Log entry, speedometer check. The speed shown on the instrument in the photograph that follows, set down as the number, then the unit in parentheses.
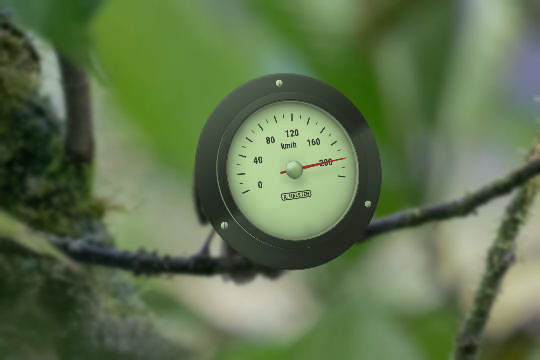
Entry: 200 (km/h)
